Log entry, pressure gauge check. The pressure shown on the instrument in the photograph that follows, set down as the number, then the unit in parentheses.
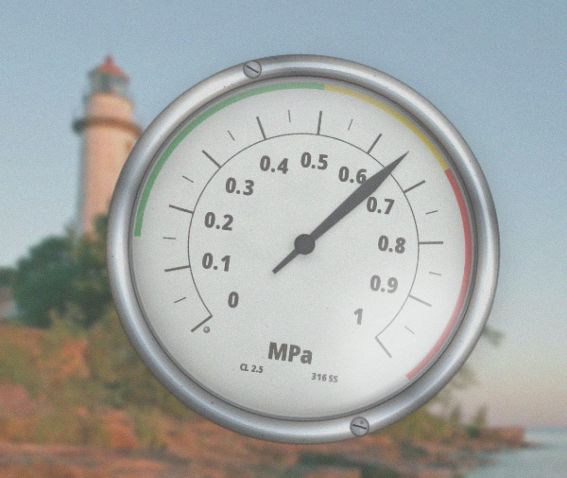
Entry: 0.65 (MPa)
